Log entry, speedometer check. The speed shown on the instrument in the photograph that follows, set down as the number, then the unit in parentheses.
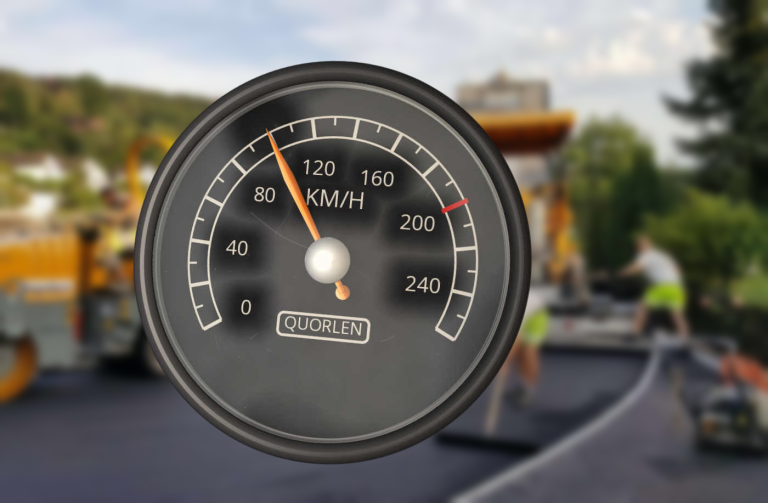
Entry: 100 (km/h)
